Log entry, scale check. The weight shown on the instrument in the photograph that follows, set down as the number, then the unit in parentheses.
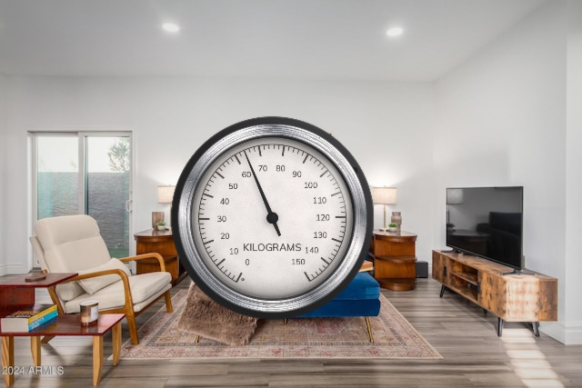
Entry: 64 (kg)
